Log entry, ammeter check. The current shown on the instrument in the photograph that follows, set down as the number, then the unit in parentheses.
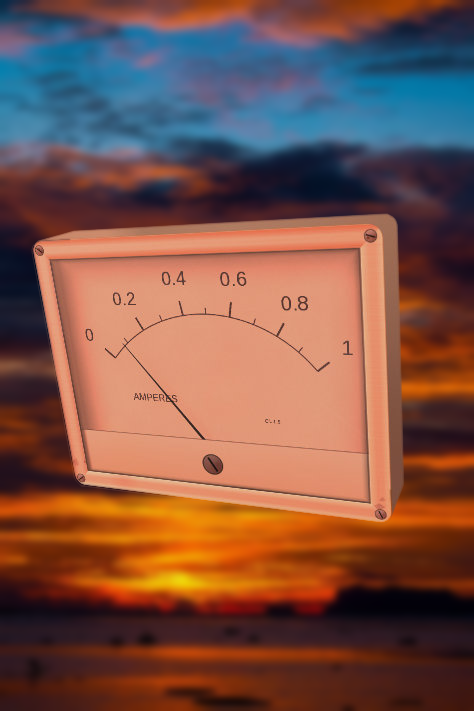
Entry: 0.1 (A)
